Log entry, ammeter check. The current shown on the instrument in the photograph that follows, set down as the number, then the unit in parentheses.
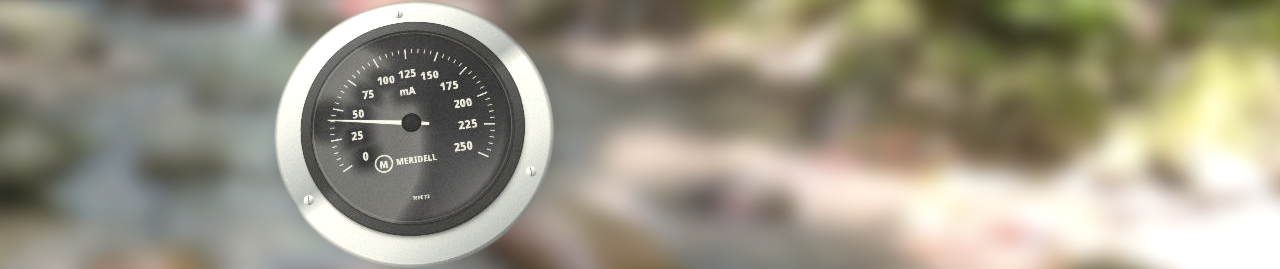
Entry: 40 (mA)
